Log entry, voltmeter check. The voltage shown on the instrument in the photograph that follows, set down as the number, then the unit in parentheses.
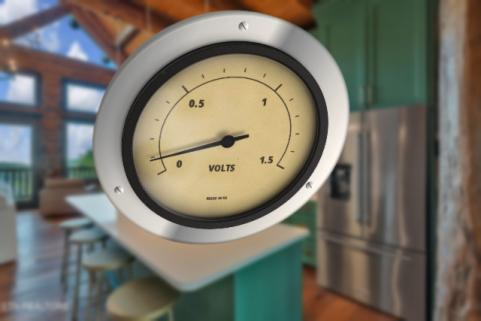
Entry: 0.1 (V)
